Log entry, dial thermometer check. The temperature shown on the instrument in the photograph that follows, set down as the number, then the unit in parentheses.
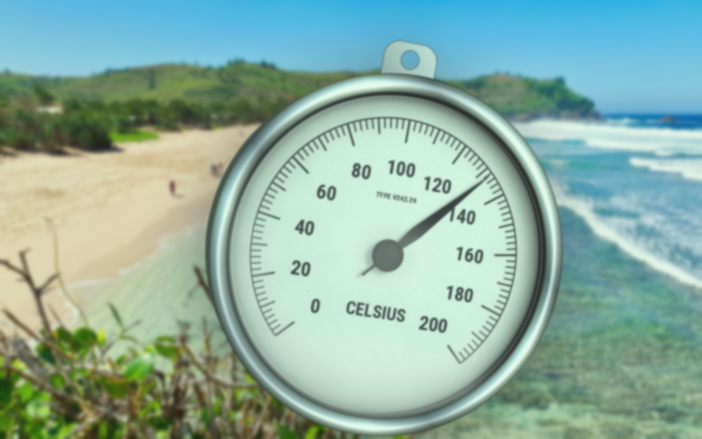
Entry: 132 (°C)
